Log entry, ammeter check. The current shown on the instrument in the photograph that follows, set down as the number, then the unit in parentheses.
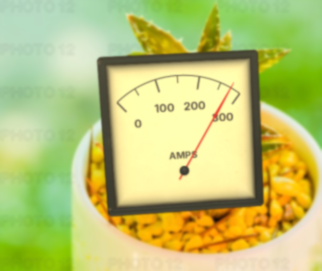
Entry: 275 (A)
